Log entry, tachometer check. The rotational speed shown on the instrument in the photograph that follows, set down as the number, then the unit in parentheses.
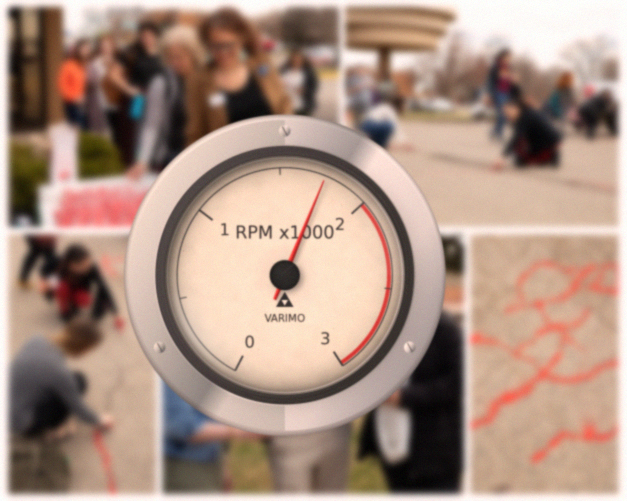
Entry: 1750 (rpm)
